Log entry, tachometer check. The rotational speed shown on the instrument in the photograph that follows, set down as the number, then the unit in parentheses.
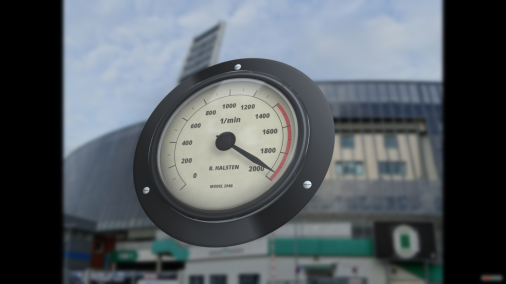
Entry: 1950 (rpm)
